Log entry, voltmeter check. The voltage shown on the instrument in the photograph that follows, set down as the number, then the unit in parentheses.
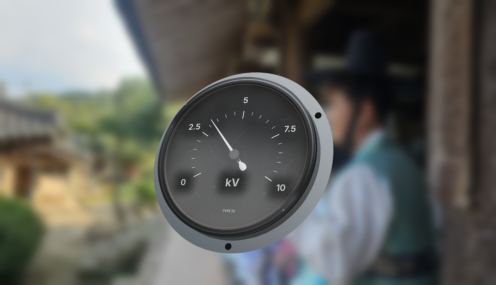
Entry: 3.25 (kV)
